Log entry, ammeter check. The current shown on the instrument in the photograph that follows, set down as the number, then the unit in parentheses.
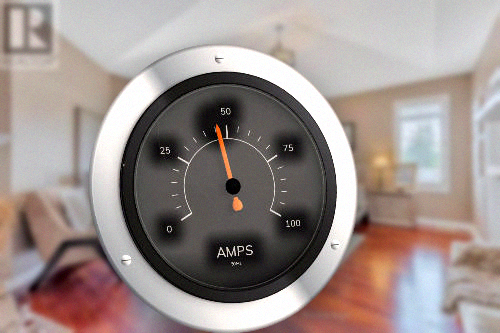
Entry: 45 (A)
